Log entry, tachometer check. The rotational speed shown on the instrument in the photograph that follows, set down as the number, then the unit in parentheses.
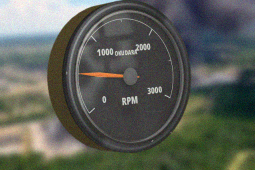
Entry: 500 (rpm)
